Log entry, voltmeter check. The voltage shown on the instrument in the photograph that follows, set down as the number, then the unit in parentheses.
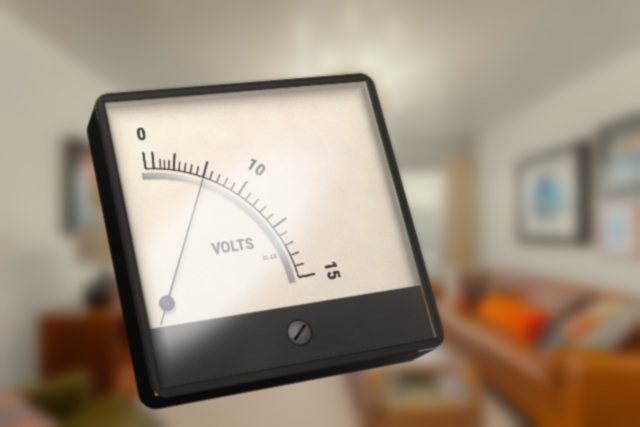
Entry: 7.5 (V)
